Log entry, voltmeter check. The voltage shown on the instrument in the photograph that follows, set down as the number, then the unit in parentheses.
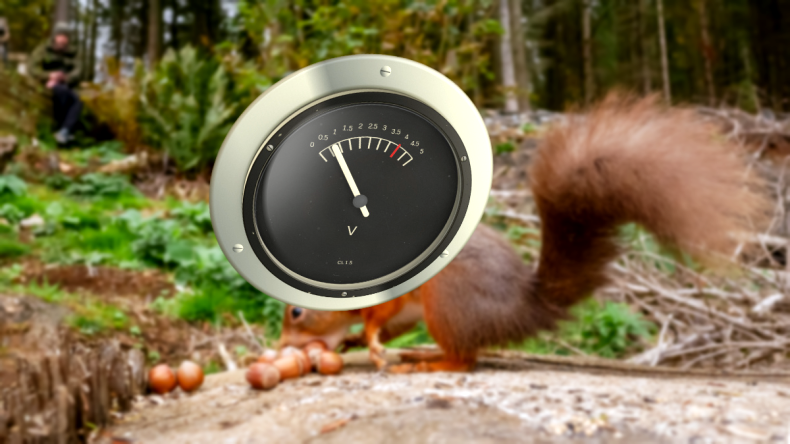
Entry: 0.75 (V)
